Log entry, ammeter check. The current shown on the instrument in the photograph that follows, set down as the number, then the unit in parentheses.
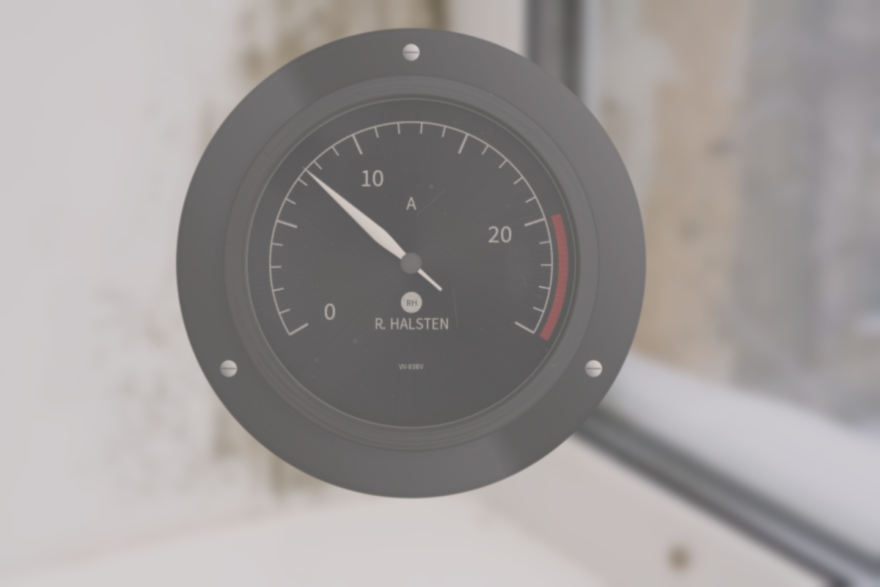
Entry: 7.5 (A)
